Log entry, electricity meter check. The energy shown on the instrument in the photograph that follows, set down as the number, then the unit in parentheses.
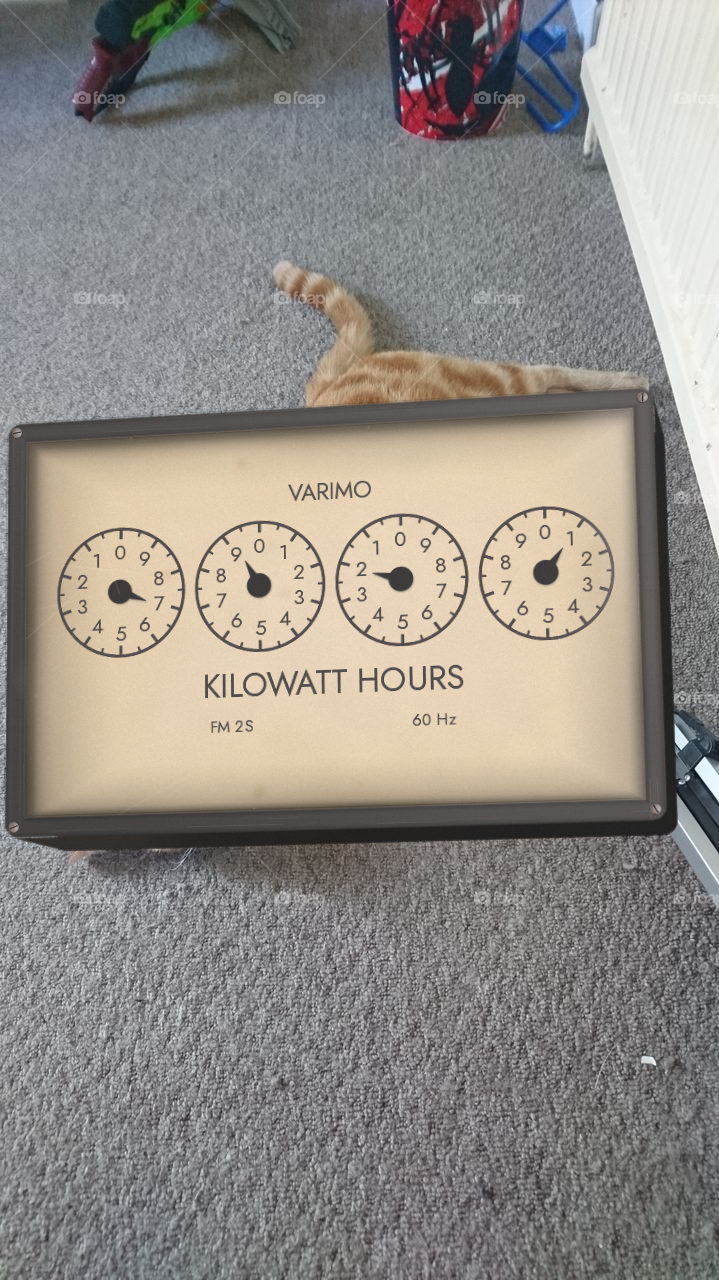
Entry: 6921 (kWh)
